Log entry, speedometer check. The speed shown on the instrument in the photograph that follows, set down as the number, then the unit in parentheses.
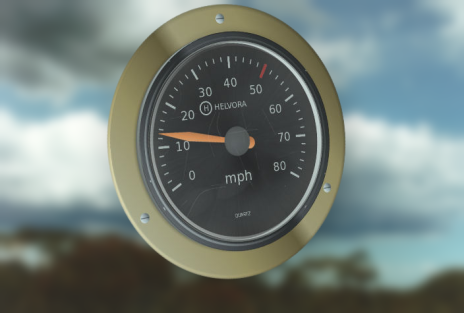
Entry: 13 (mph)
